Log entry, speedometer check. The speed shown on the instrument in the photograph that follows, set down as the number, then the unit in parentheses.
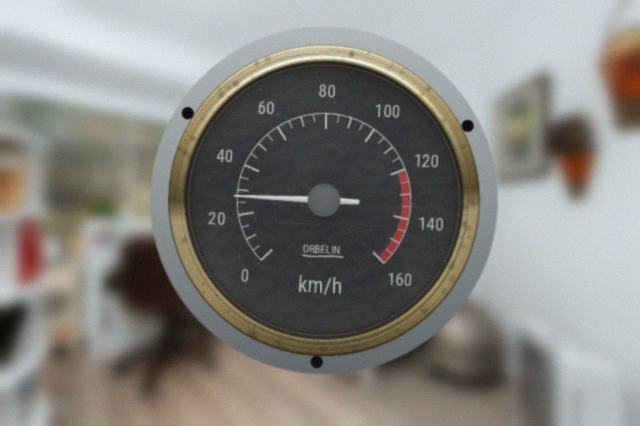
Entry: 27.5 (km/h)
